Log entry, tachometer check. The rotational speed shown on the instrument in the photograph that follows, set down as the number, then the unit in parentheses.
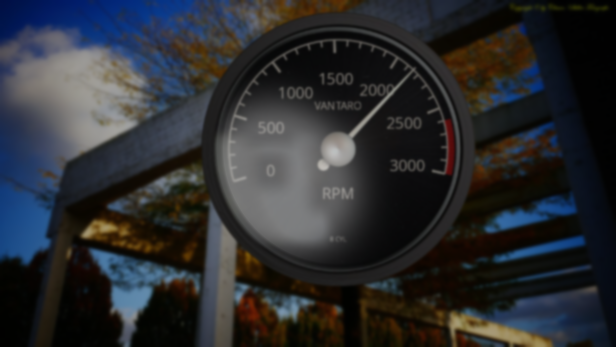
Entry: 2150 (rpm)
